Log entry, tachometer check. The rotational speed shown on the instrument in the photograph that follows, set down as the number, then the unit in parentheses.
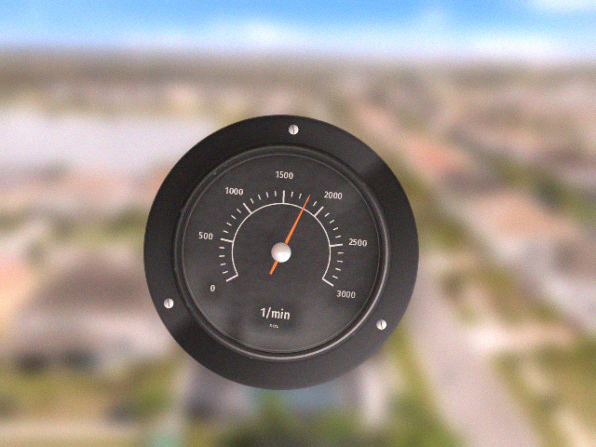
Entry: 1800 (rpm)
